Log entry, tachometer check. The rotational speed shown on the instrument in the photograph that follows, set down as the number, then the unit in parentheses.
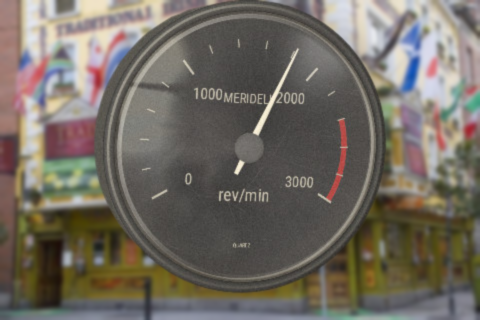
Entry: 1800 (rpm)
